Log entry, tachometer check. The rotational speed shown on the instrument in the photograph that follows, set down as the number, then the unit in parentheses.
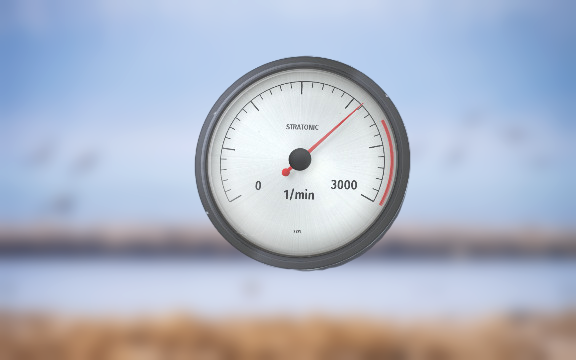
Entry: 2100 (rpm)
